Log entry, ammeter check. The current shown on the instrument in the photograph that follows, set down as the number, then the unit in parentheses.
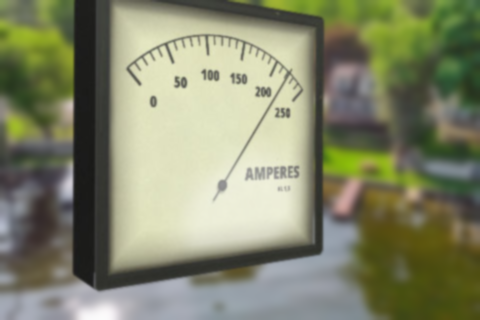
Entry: 220 (A)
